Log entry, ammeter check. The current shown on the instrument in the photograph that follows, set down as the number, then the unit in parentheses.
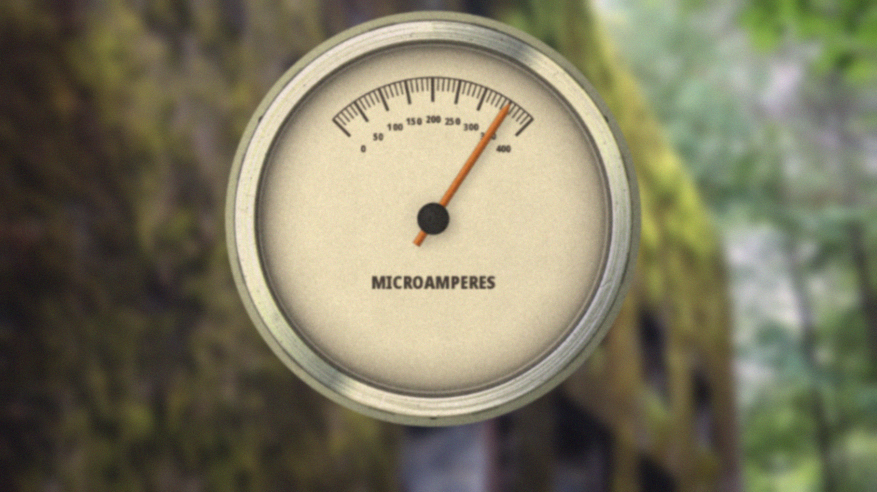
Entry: 350 (µA)
